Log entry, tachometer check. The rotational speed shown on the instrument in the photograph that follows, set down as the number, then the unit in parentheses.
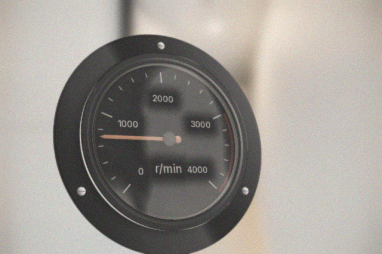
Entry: 700 (rpm)
